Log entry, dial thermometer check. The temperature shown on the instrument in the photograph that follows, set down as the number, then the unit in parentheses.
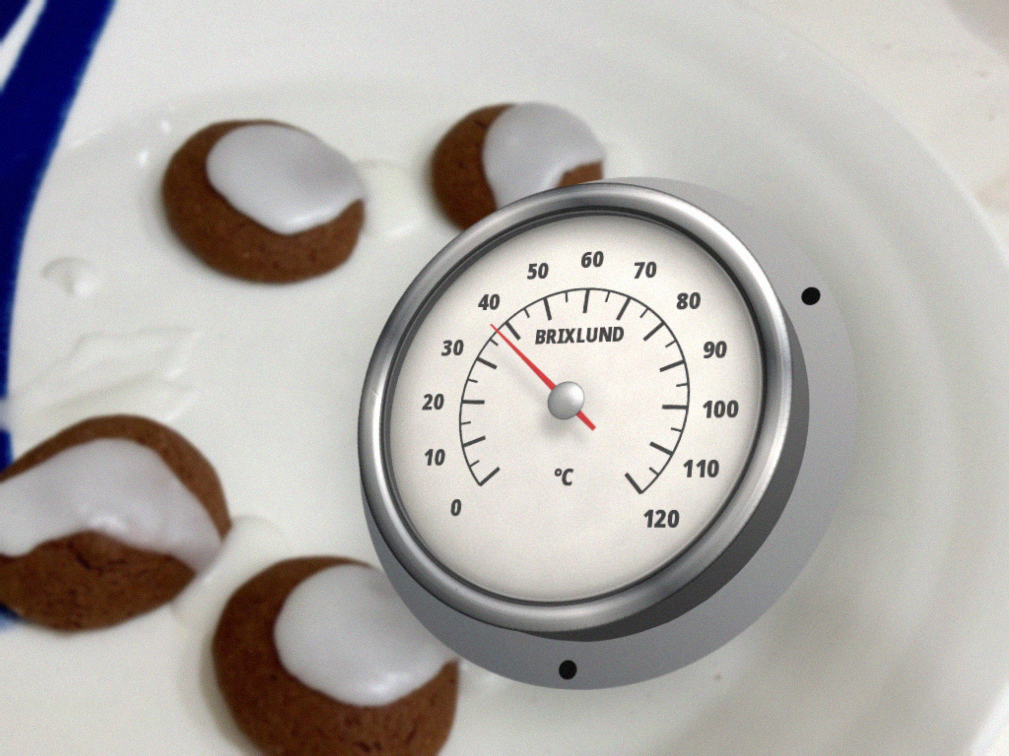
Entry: 37.5 (°C)
